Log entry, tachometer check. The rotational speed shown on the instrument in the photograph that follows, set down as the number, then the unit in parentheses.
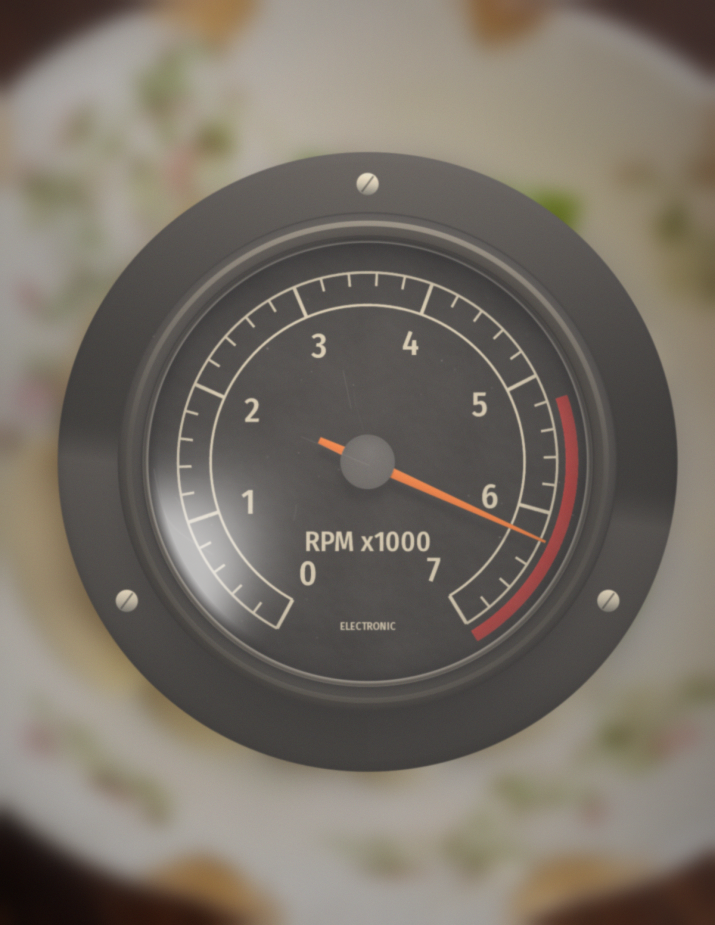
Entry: 6200 (rpm)
